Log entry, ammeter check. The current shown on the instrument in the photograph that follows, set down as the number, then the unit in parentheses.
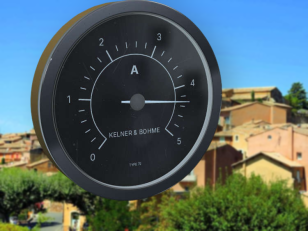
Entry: 4.3 (A)
